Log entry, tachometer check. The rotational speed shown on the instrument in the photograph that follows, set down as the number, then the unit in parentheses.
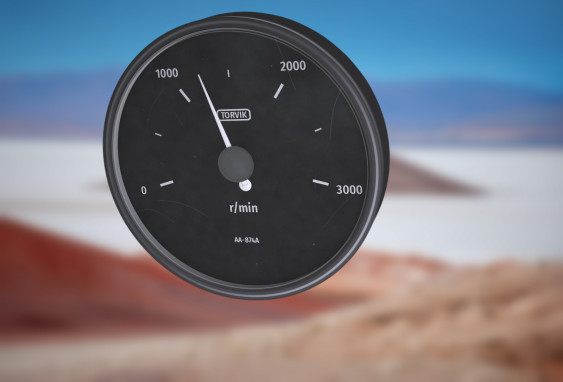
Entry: 1250 (rpm)
